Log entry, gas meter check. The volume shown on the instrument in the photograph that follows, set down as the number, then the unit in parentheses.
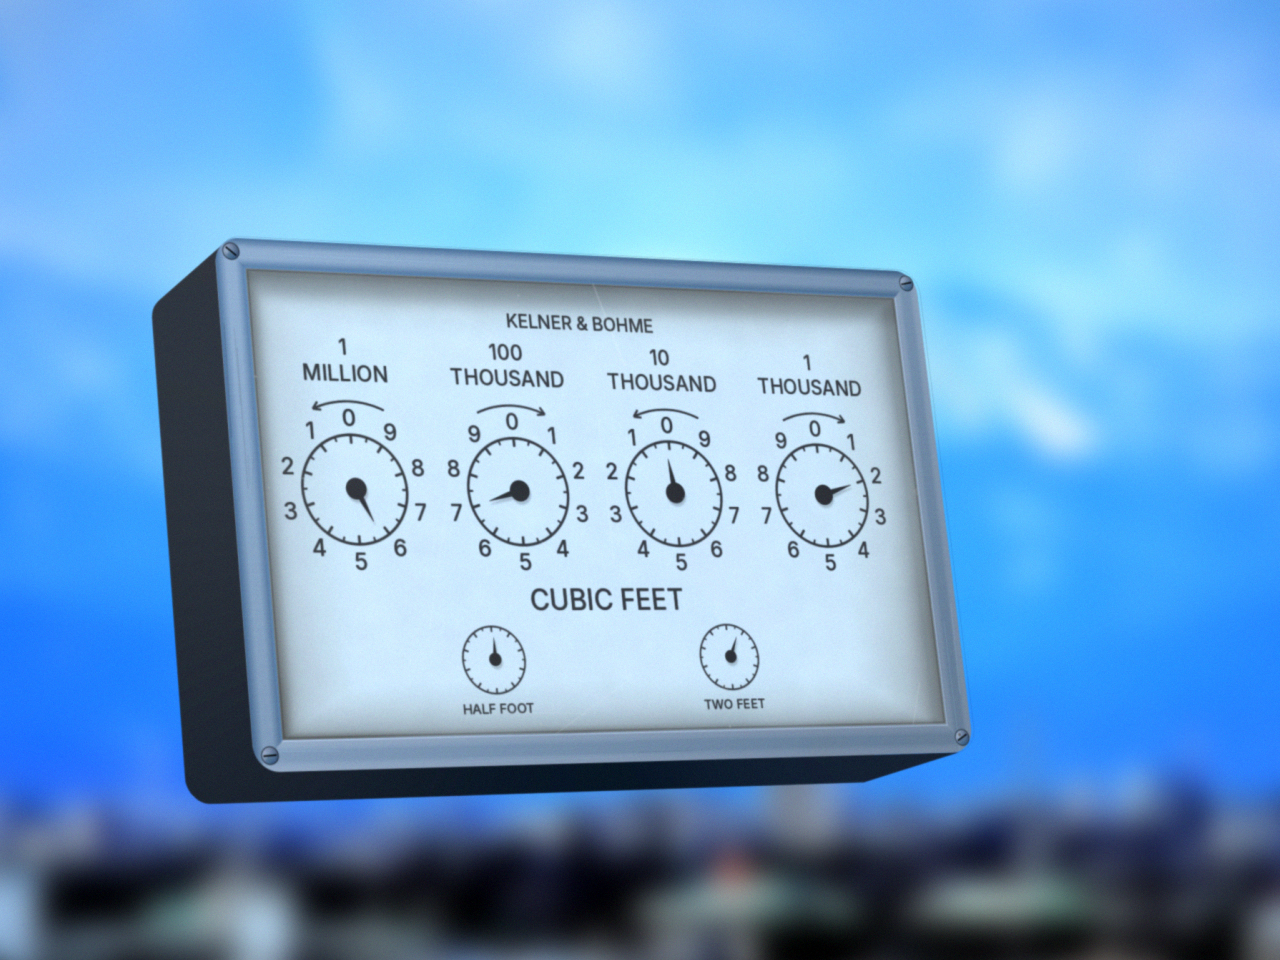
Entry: 570200 (ft³)
